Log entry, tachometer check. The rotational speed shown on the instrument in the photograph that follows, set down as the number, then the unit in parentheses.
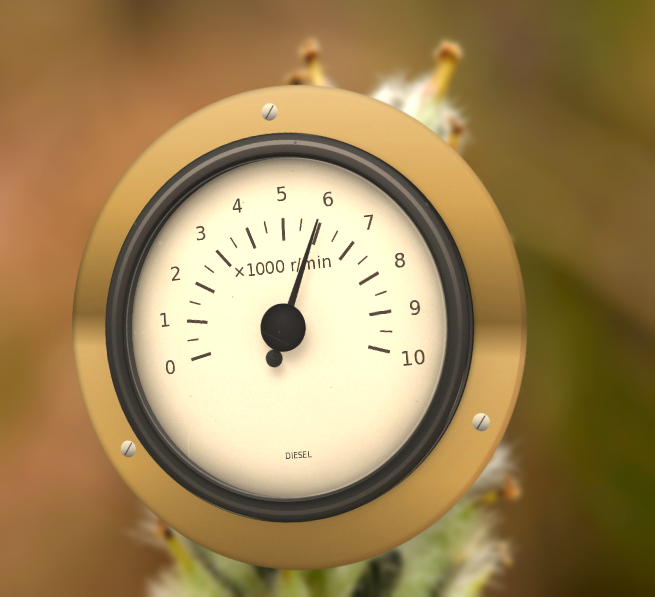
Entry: 6000 (rpm)
